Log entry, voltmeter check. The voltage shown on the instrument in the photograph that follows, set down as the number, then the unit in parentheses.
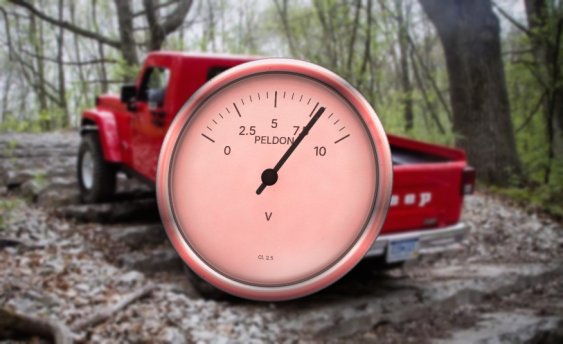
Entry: 8 (V)
